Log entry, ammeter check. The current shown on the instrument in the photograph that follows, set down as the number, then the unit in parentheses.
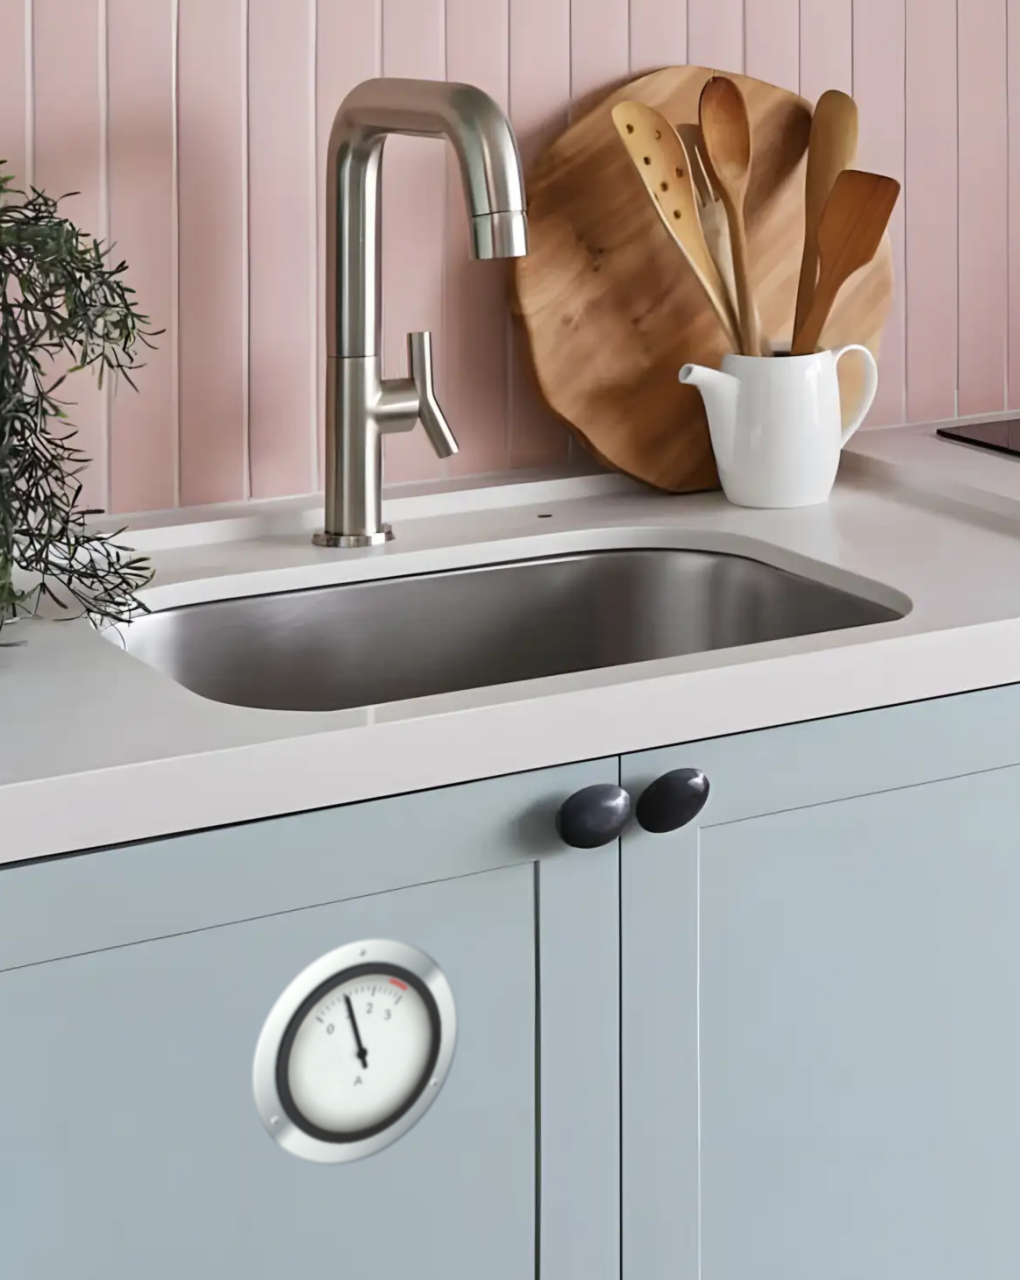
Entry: 1 (A)
